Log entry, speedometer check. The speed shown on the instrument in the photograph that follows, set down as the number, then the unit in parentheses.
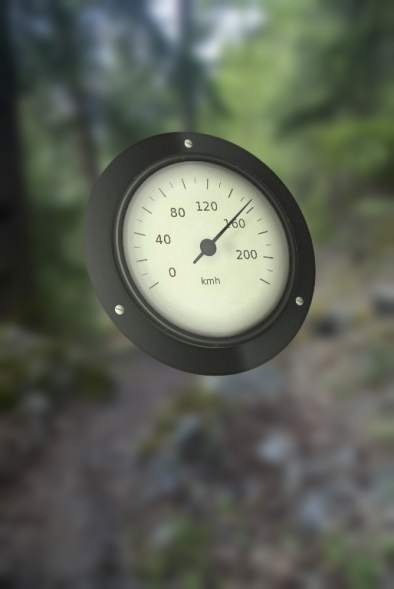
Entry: 155 (km/h)
